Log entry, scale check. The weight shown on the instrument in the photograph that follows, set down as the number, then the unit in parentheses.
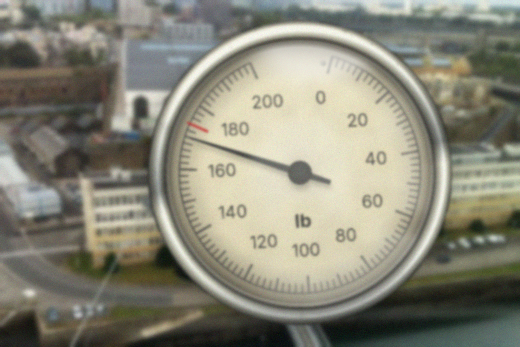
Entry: 170 (lb)
